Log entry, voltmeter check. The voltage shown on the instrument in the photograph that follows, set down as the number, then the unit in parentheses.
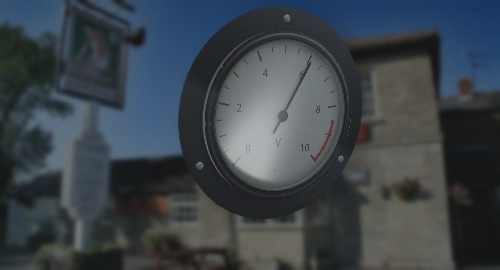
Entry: 6 (V)
